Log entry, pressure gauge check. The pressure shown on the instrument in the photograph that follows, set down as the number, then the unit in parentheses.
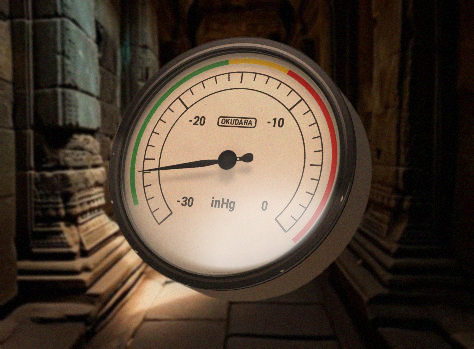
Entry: -26 (inHg)
